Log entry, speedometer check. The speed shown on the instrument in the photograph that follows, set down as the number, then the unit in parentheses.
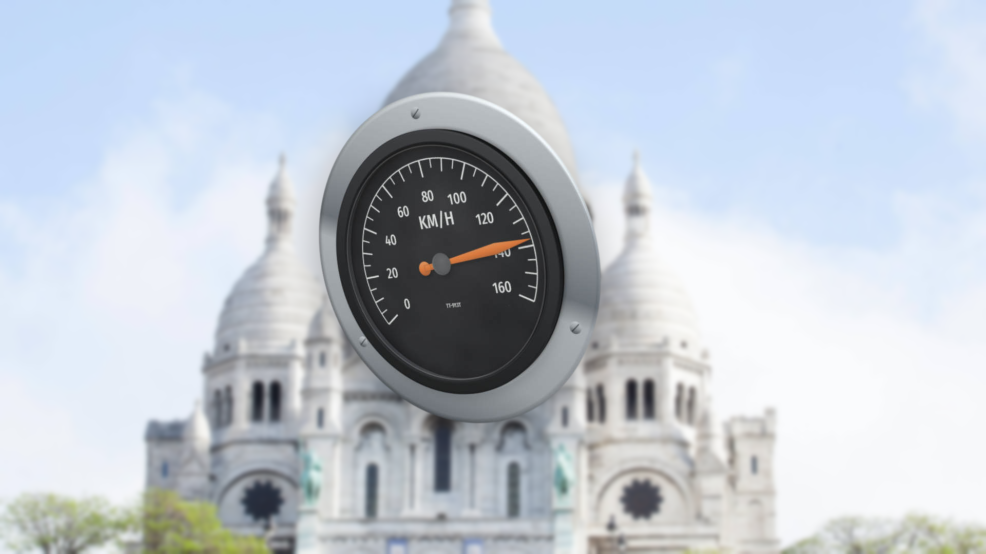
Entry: 137.5 (km/h)
